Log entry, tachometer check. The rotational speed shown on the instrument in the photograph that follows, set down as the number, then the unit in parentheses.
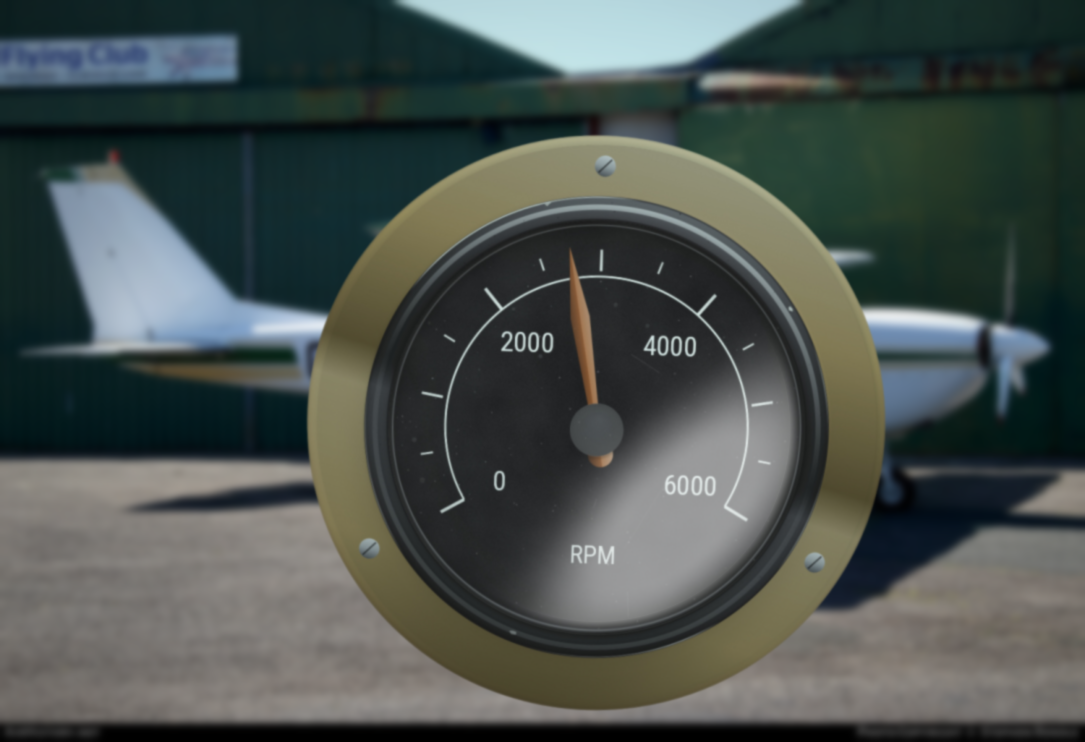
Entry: 2750 (rpm)
